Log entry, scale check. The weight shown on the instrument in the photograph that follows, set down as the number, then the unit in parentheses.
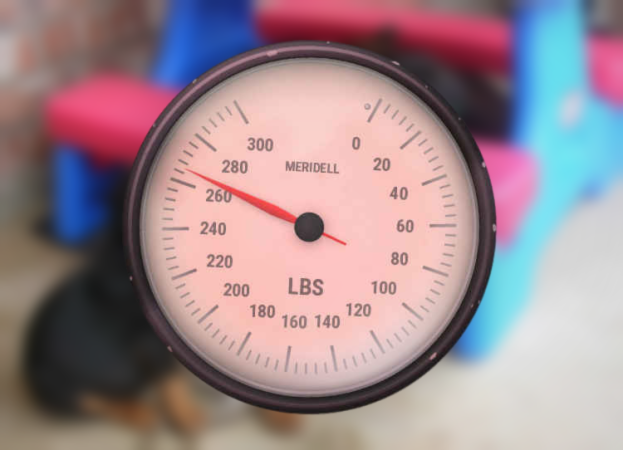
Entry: 266 (lb)
